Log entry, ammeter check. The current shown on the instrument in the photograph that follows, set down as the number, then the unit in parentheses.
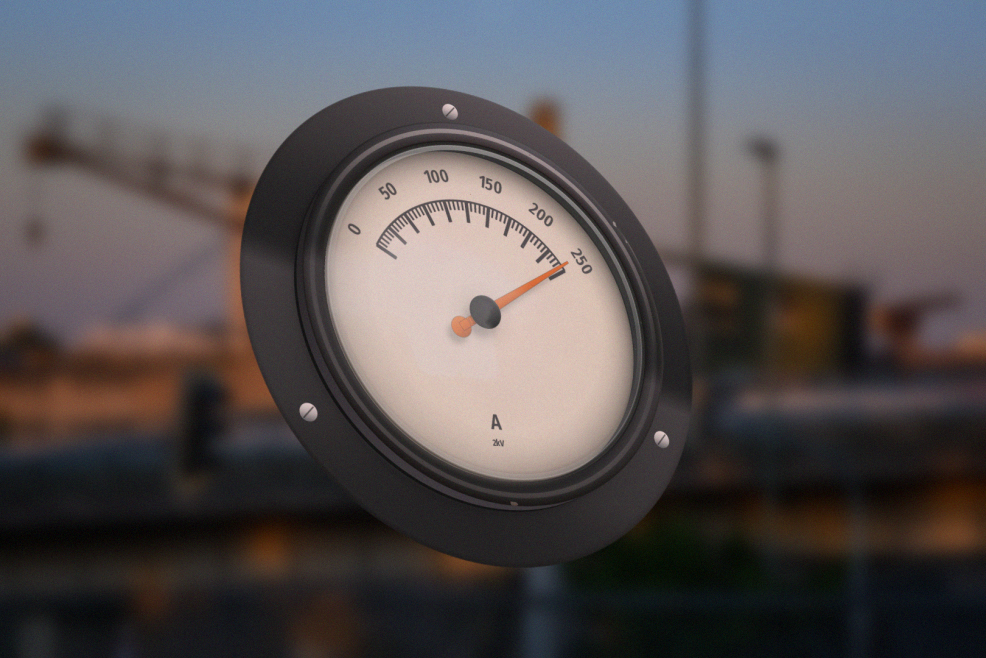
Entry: 245 (A)
